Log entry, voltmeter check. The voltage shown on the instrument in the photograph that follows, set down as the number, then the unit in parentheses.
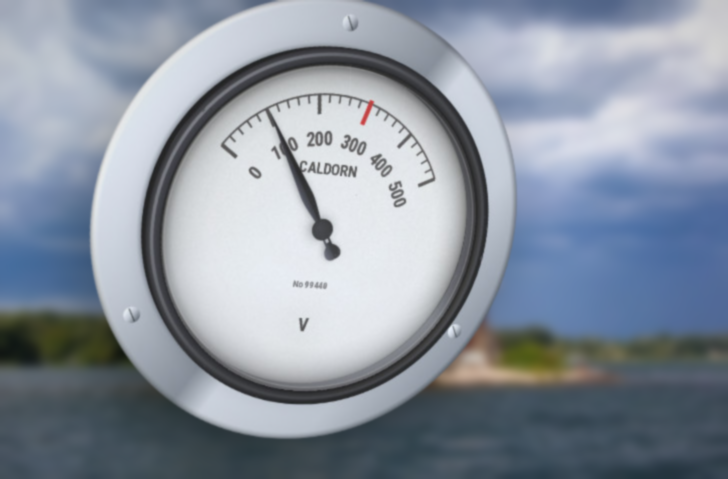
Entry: 100 (V)
